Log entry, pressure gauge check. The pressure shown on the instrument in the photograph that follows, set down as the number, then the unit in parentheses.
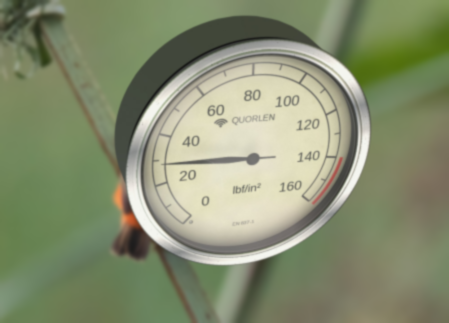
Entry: 30 (psi)
